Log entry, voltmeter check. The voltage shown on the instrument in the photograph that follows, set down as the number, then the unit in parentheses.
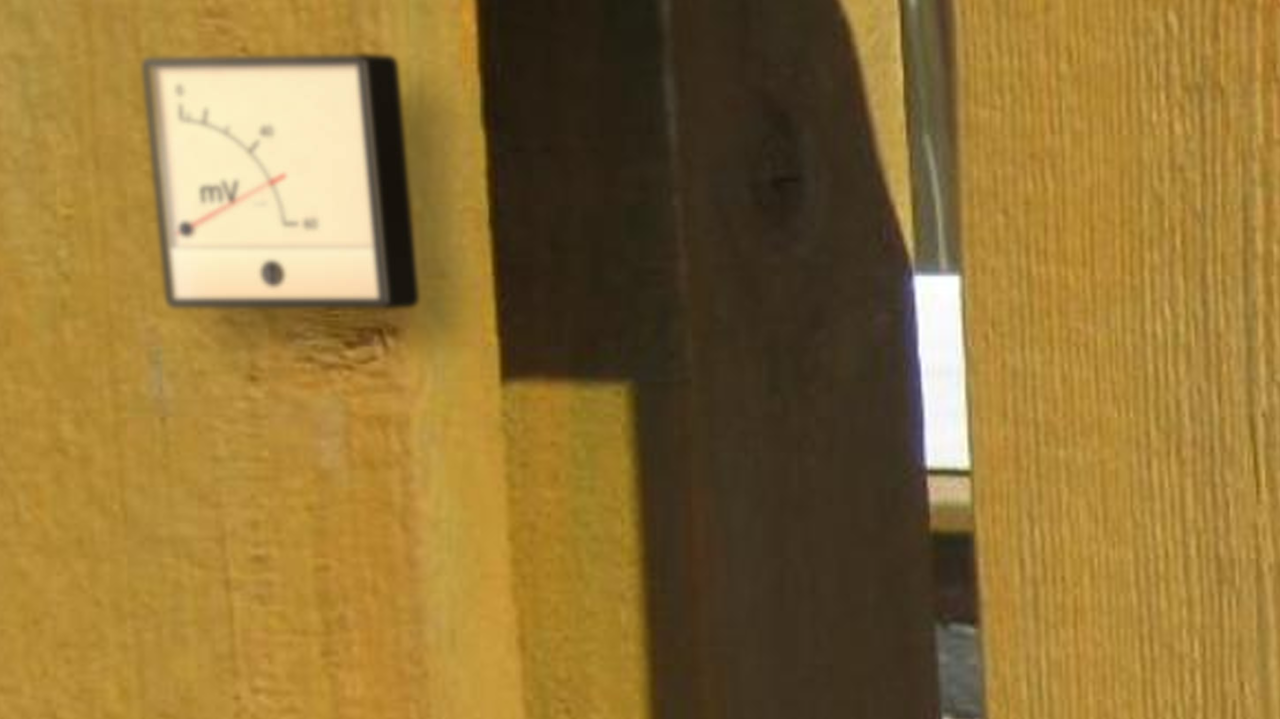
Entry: 50 (mV)
